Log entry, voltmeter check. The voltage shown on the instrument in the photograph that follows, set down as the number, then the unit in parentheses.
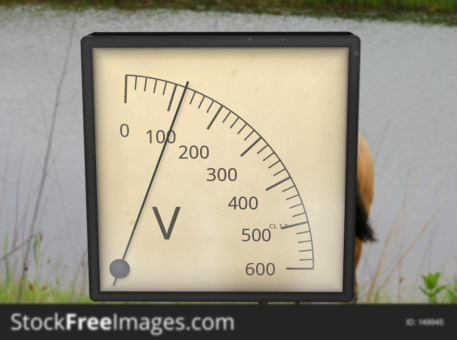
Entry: 120 (V)
